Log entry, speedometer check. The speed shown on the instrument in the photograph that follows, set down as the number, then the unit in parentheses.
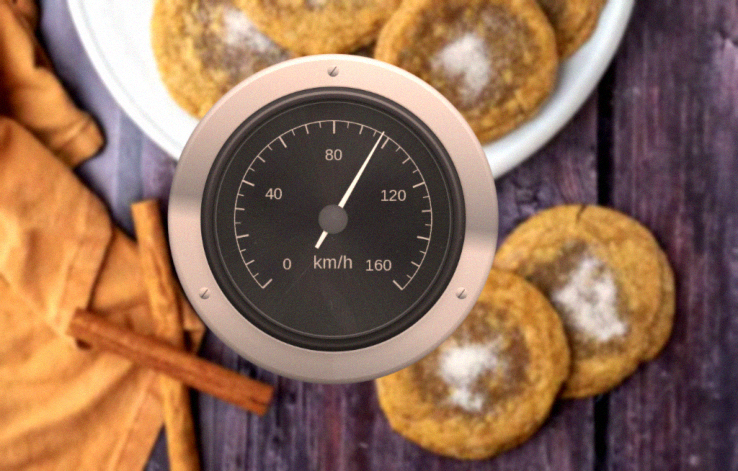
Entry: 97.5 (km/h)
